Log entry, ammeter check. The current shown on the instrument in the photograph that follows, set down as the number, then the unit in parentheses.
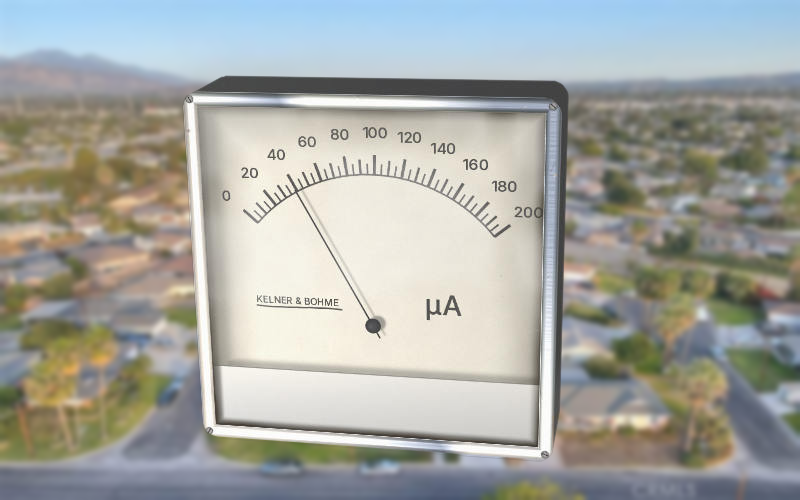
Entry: 40 (µA)
